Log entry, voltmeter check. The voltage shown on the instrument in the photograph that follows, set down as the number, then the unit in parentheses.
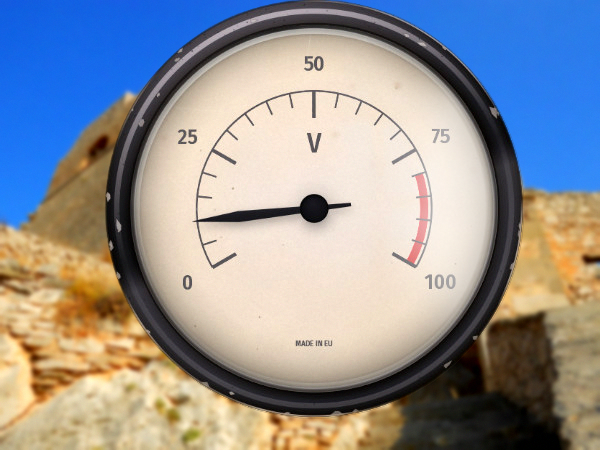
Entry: 10 (V)
